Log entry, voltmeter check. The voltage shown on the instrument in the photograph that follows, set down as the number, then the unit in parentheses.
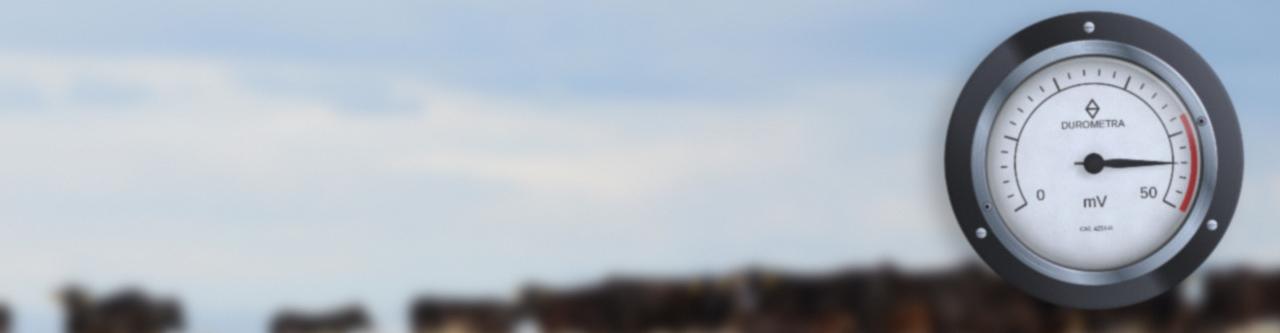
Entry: 44 (mV)
